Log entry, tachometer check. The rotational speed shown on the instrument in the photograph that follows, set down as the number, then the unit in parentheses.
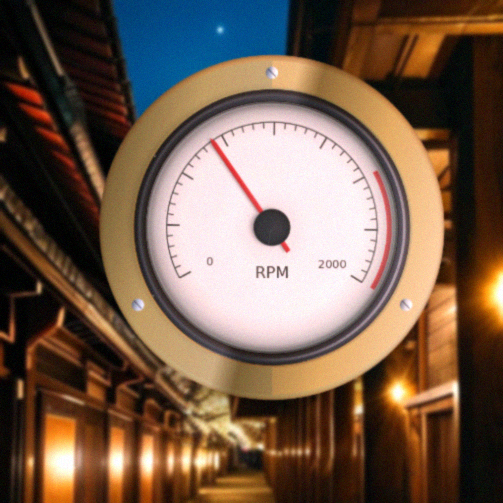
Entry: 700 (rpm)
